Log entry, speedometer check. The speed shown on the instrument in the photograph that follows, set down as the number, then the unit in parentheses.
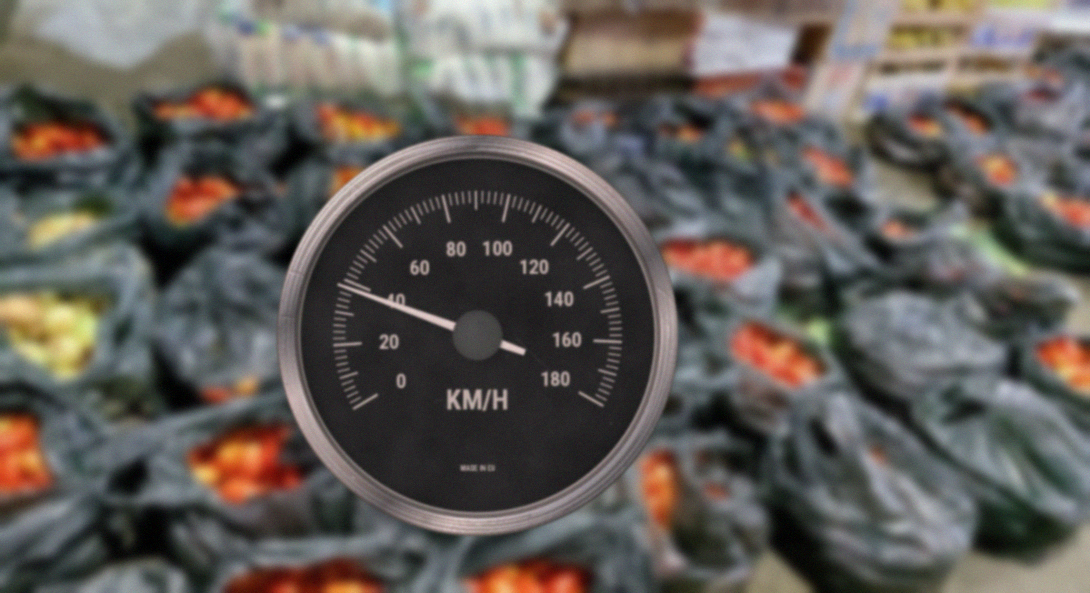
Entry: 38 (km/h)
